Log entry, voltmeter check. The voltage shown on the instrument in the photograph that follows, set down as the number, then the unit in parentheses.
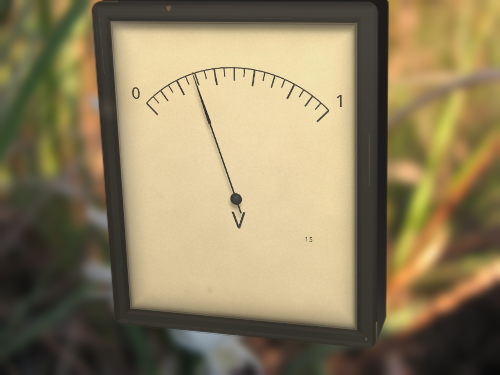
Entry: 0.3 (V)
